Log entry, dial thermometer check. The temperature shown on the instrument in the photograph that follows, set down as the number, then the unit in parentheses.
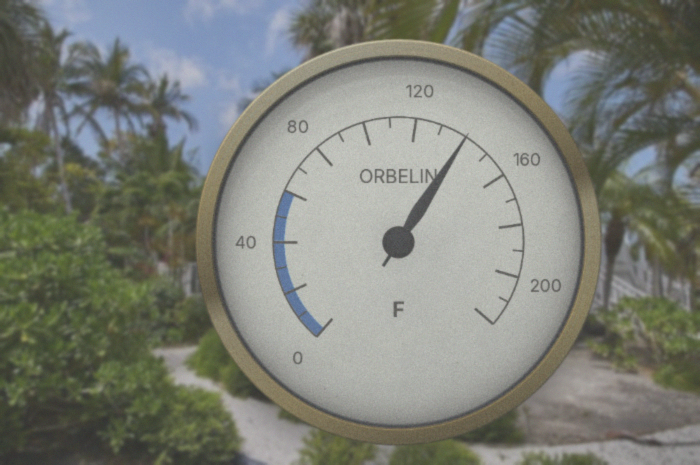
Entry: 140 (°F)
